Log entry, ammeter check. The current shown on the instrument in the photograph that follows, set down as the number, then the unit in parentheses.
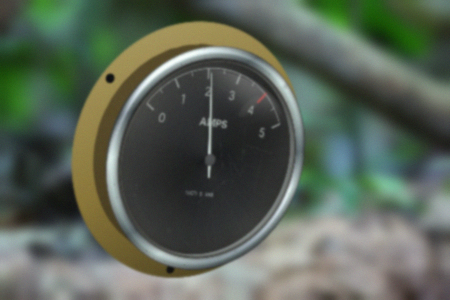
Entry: 2 (A)
